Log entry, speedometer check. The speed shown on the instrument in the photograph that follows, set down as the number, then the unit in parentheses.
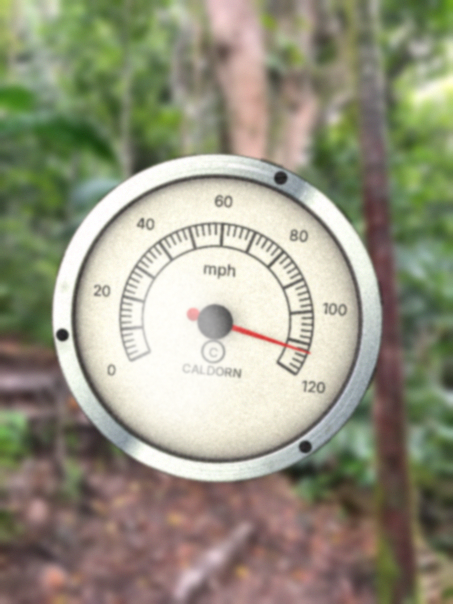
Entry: 112 (mph)
